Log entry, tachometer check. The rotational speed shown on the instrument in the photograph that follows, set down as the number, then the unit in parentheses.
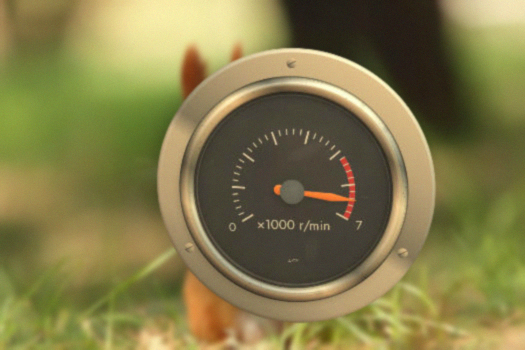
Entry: 6400 (rpm)
